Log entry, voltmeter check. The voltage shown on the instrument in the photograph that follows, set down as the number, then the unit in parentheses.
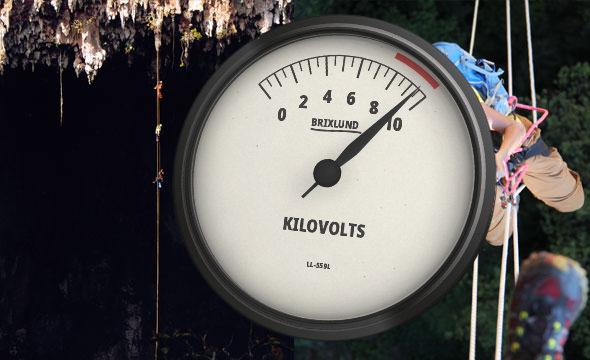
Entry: 9.5 (kV)
